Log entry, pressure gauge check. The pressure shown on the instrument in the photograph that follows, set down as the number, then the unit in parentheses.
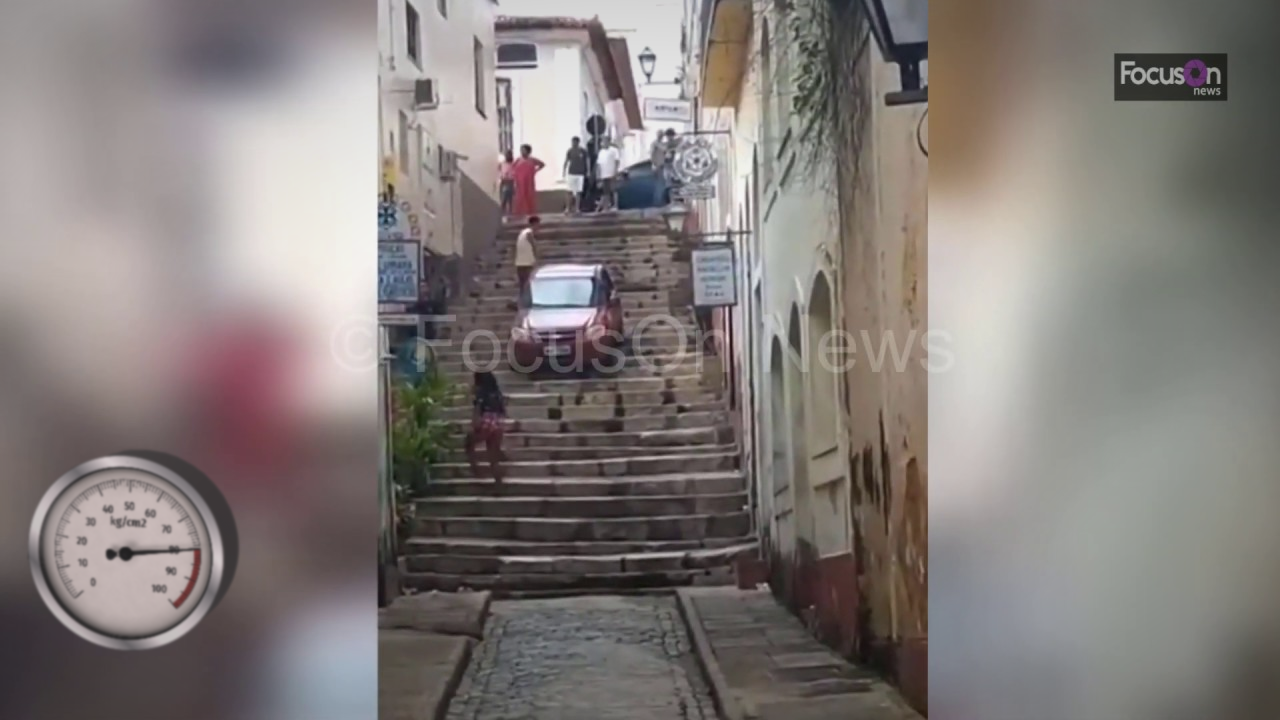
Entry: 80 (kg/cm²)
